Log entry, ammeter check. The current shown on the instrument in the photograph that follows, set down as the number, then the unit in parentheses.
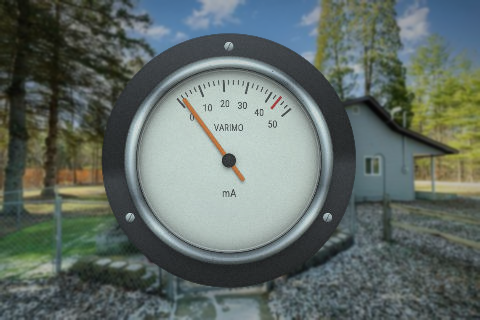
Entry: 2 (mA)
